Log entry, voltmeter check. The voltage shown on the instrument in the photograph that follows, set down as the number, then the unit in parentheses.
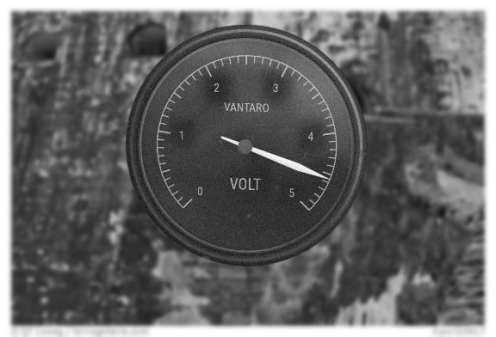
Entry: 4.55 (V)
